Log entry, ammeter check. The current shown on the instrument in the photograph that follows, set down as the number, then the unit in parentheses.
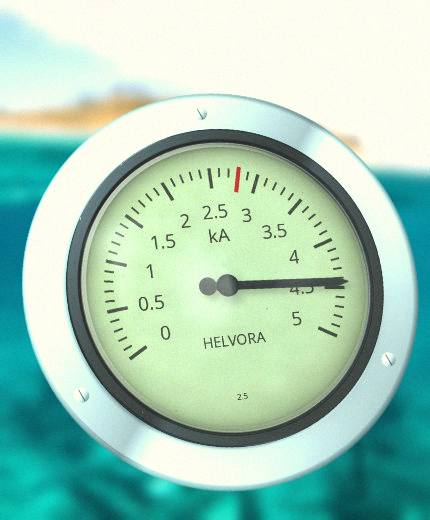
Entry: 4.45 (kA)
